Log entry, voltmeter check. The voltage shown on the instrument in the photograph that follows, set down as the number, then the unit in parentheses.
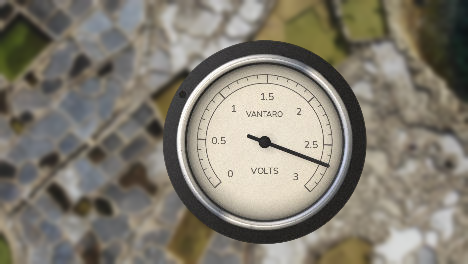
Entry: 2.7 (V)
